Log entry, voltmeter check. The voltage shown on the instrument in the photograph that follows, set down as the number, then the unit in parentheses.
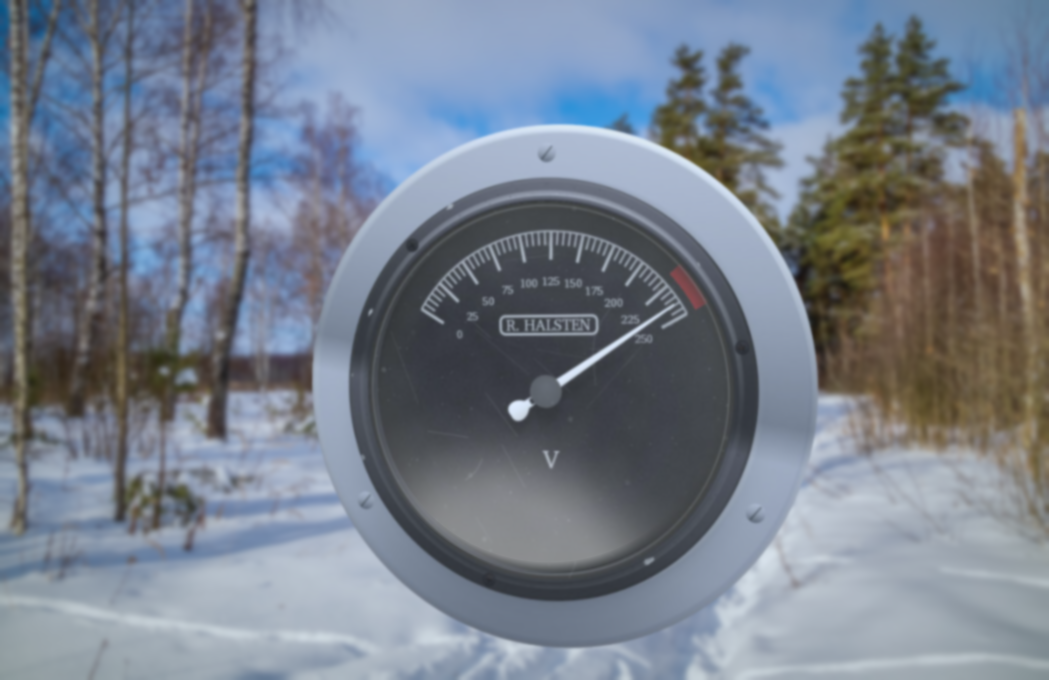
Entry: 240 (V)
